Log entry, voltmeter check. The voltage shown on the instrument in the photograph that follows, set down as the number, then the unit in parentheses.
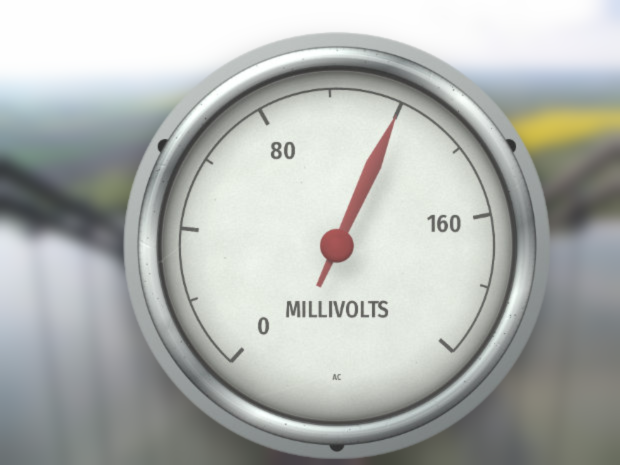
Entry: 120 (mV)
